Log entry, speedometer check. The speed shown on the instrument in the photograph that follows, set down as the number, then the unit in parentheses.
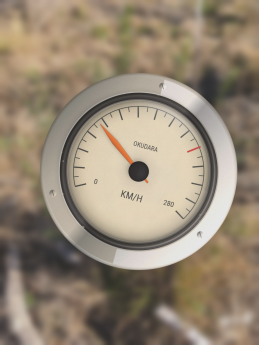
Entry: 75 (km/h)
